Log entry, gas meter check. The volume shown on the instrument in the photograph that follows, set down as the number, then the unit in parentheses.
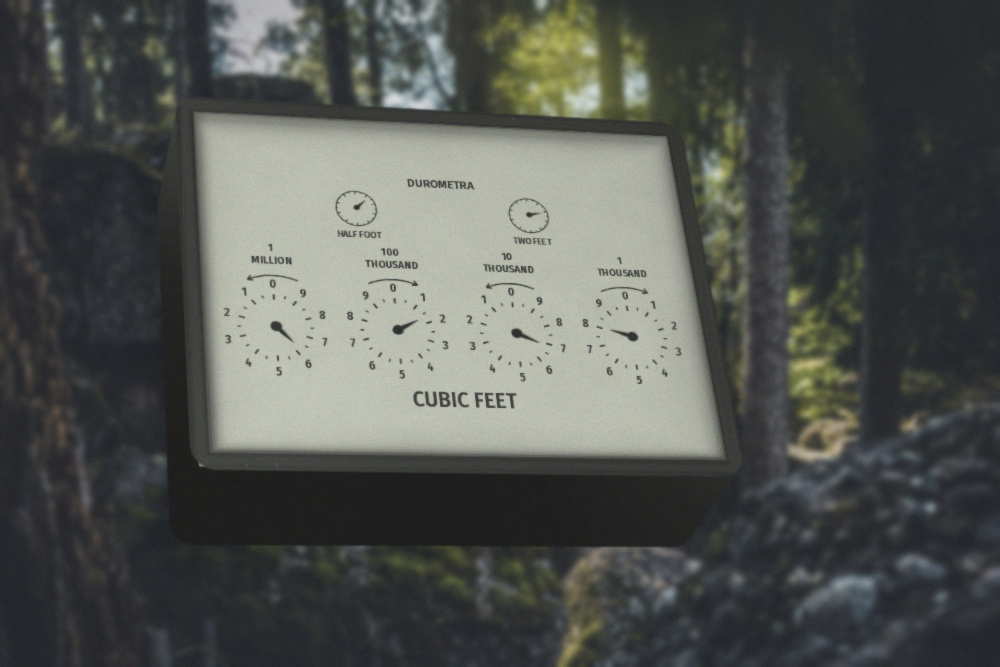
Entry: 616800 (ft³)
